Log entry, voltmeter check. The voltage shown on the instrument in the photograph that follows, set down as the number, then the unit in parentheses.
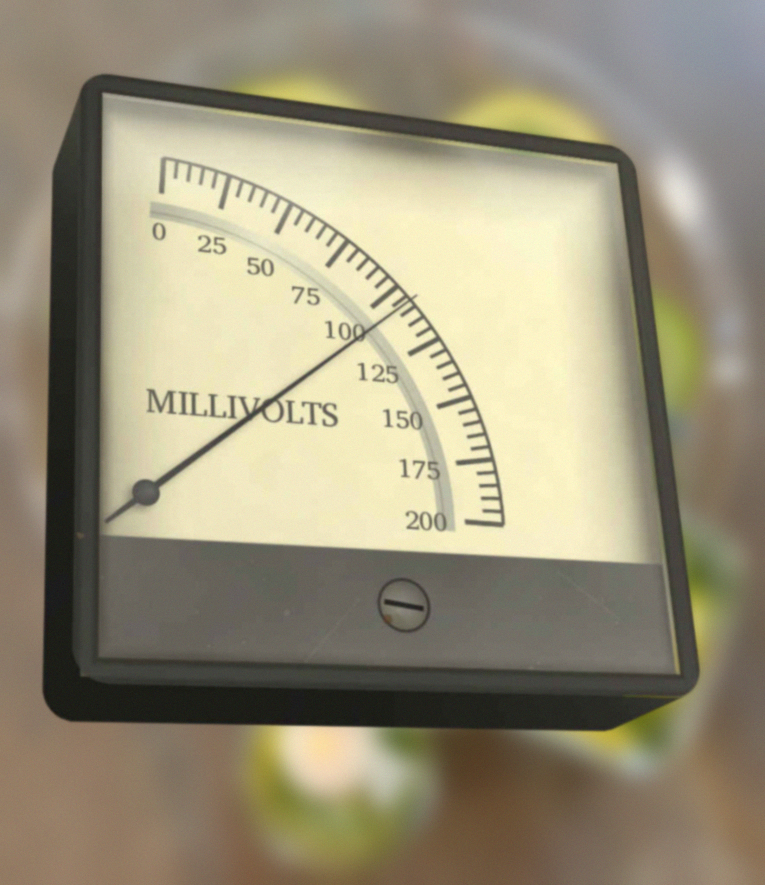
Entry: 107.5 (mV)
